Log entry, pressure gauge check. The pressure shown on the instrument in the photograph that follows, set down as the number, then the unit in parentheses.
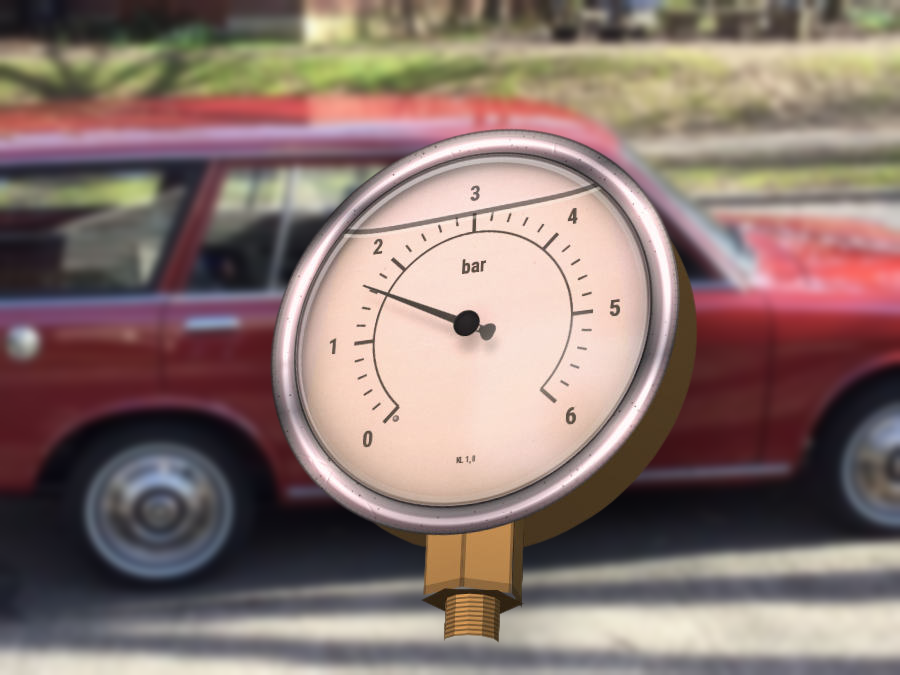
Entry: 1.6 (bar)
